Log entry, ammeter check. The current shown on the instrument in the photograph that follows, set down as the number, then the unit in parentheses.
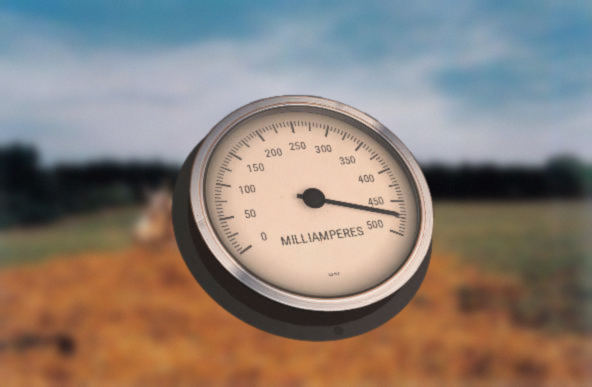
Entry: 475 (mA)
